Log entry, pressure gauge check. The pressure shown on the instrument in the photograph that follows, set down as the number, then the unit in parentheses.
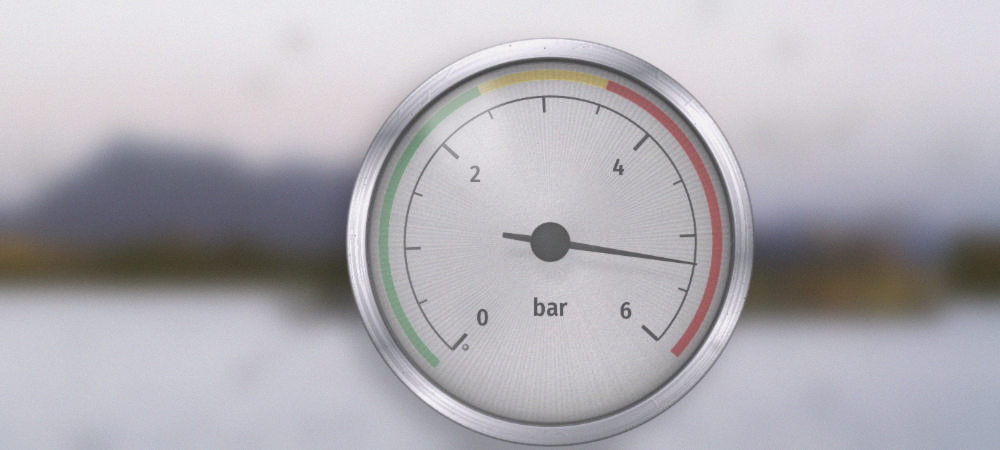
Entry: 5.25 (bar)
